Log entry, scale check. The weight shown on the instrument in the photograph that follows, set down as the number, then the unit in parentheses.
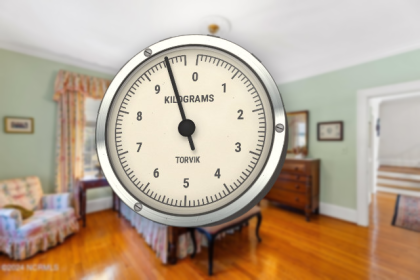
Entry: 9.6 (kg)
